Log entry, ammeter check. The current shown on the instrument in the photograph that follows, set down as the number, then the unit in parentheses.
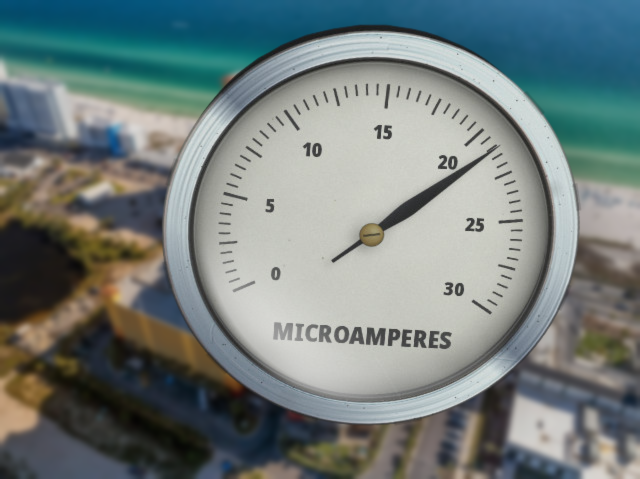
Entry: 21 (µA)
